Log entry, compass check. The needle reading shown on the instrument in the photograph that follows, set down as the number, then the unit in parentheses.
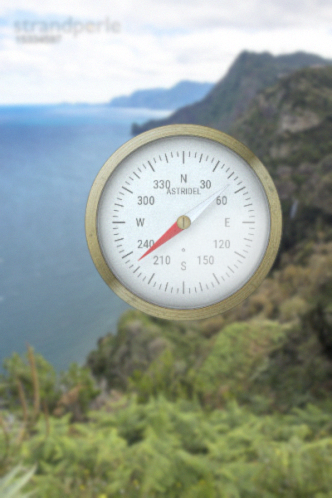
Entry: 230 (°)
